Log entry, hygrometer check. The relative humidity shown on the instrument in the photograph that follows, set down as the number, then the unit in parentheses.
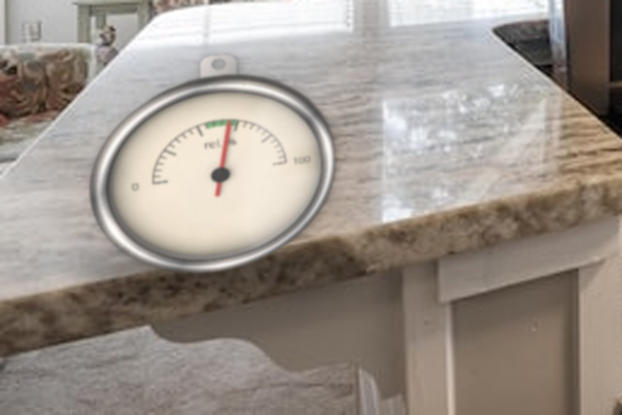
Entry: 56 (%)
